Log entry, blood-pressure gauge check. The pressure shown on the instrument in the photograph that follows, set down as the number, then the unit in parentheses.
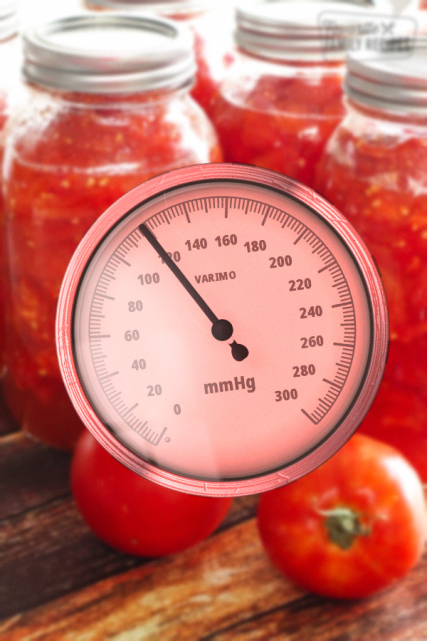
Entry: 118 (mmHg)
